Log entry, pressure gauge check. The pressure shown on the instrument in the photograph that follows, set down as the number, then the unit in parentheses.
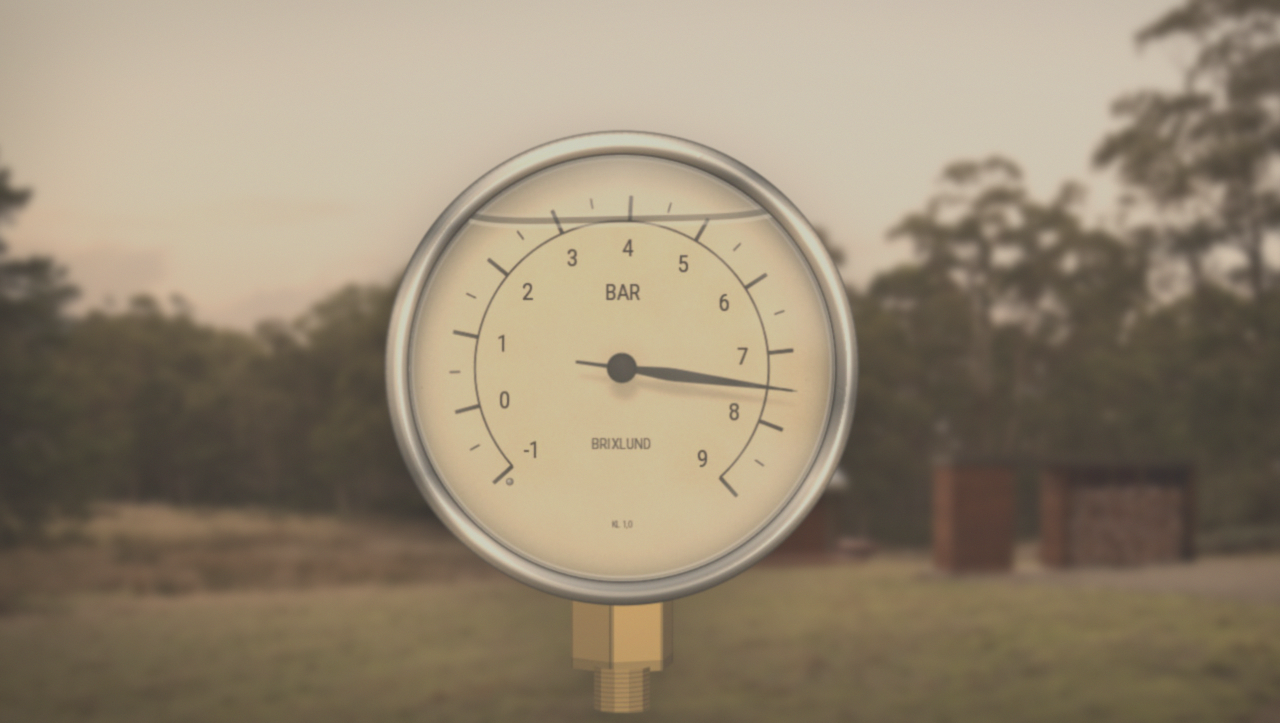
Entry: 7.5 (bar)
